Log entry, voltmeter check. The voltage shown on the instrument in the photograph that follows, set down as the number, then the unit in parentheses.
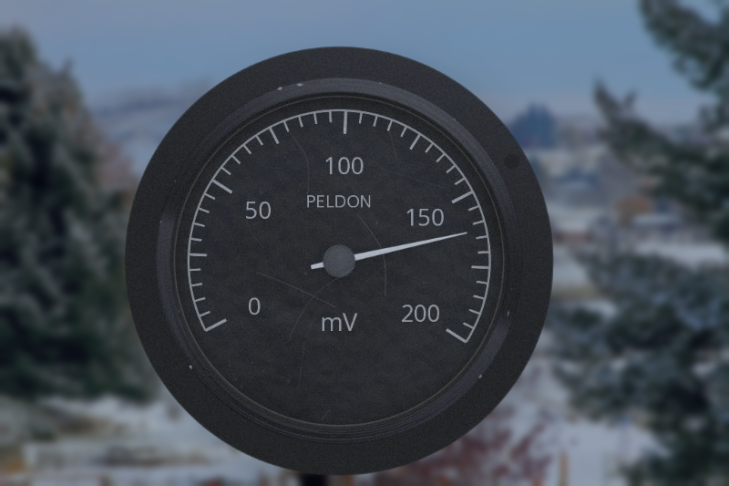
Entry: 162.5 (mV)
